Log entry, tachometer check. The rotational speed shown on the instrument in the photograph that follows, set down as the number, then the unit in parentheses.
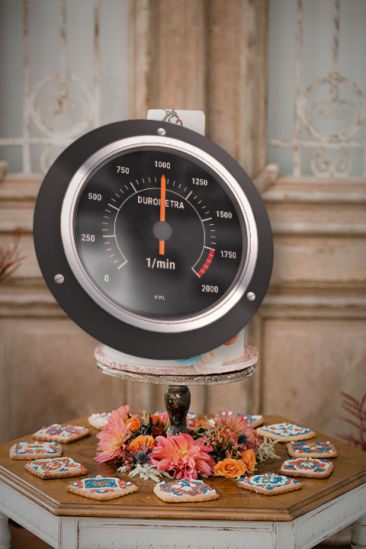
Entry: 1000 (rpm)
